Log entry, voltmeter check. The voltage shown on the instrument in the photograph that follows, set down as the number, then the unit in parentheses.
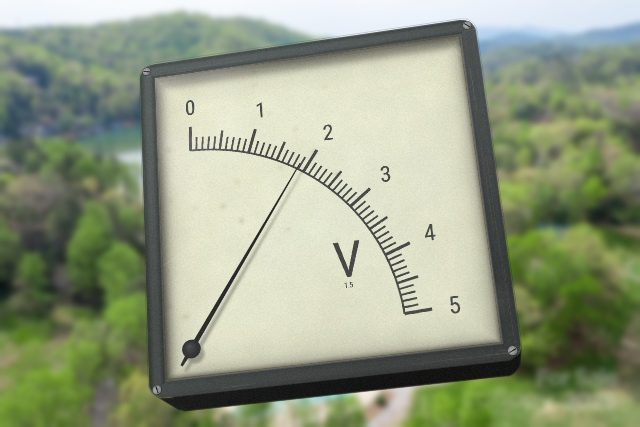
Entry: 1.9 (V)
